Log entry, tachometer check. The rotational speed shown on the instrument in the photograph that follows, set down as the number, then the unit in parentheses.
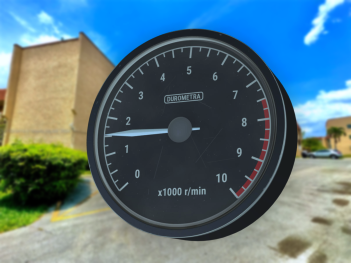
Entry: 1500 (rpm)
